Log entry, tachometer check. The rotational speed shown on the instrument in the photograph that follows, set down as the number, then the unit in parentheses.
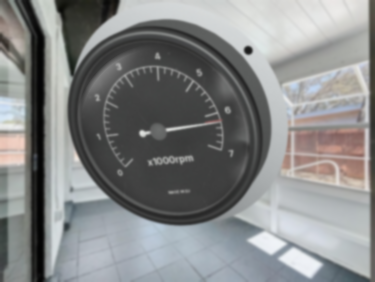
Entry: 6200 (rpm)
